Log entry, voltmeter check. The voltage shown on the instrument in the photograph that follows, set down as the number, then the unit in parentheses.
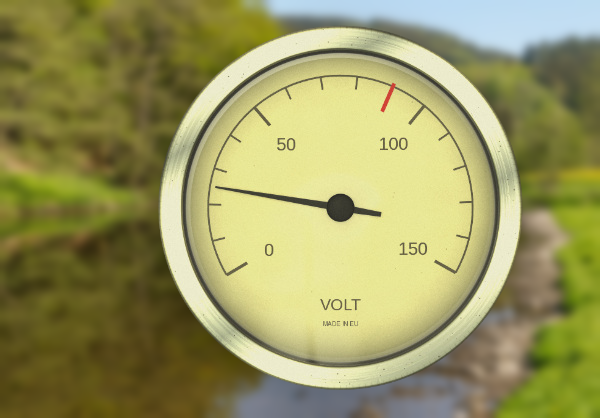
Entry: 25 (V)
